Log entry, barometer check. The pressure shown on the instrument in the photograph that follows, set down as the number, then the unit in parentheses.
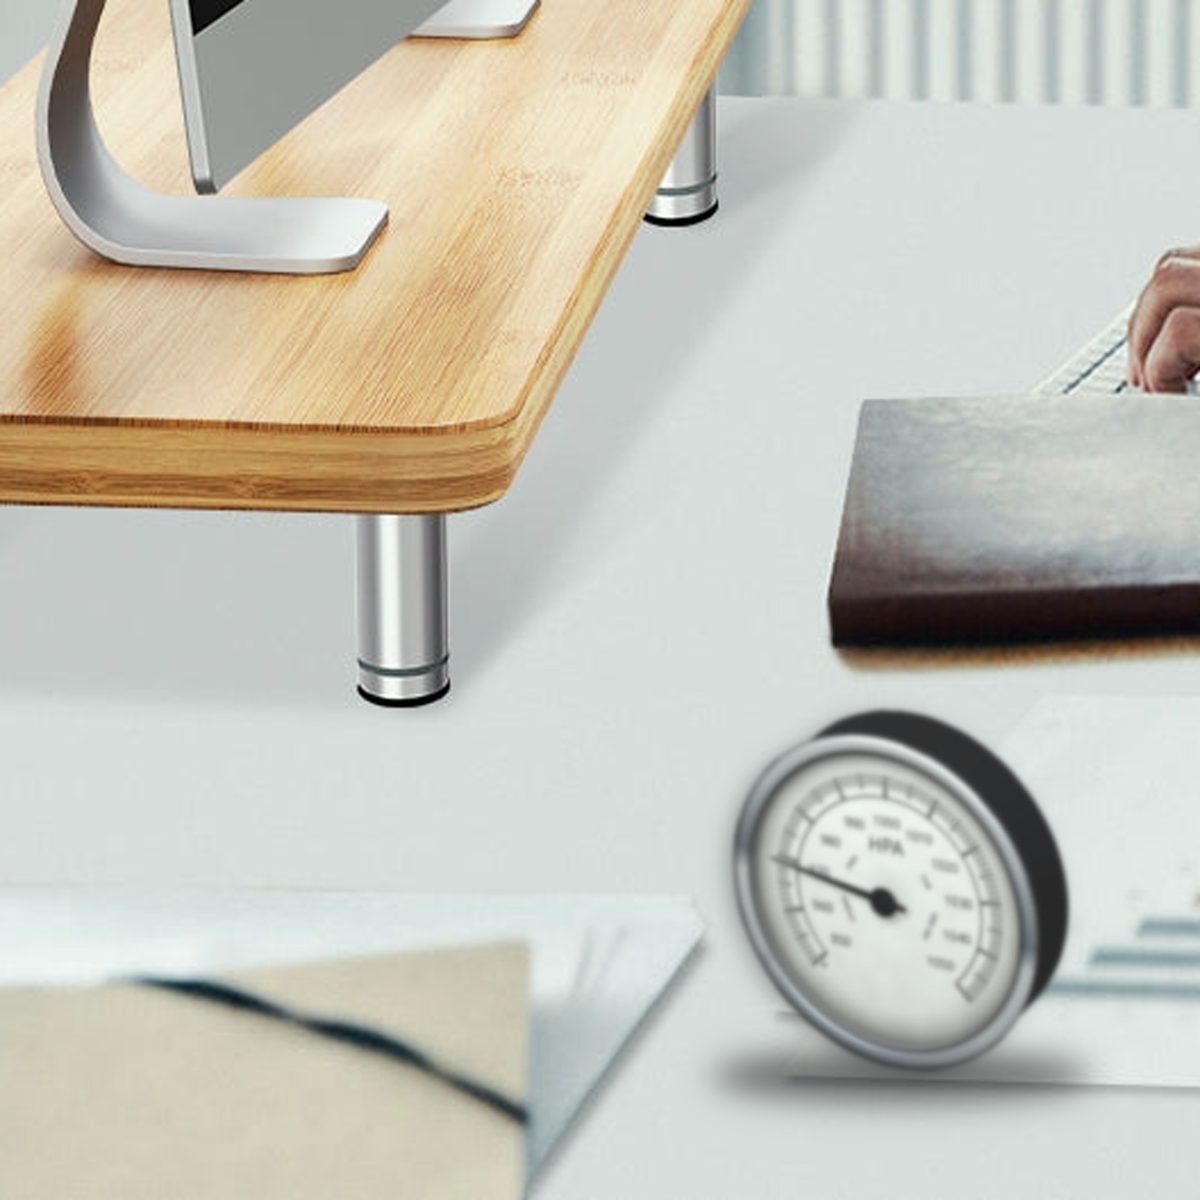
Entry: 970 (hPa)
